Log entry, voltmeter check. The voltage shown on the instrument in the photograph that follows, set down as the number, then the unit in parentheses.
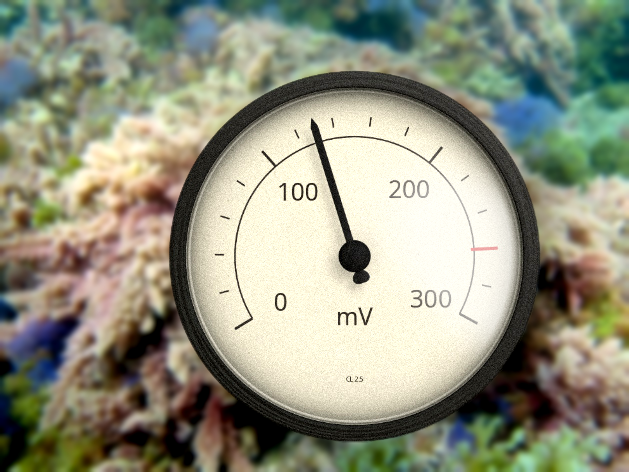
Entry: 130 (mV)
